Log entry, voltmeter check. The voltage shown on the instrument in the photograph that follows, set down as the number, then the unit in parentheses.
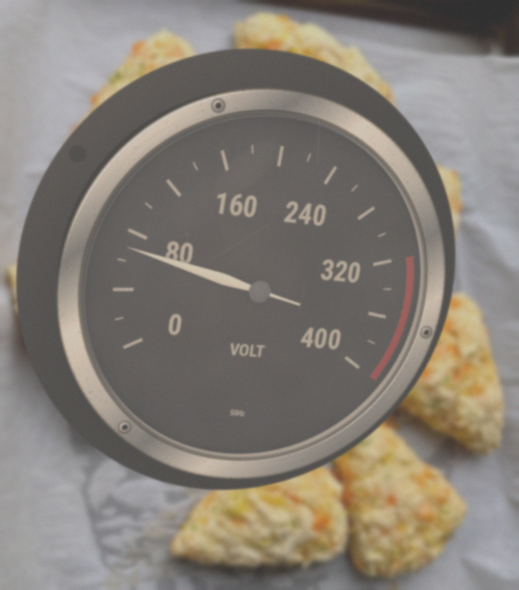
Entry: 70 (V)
